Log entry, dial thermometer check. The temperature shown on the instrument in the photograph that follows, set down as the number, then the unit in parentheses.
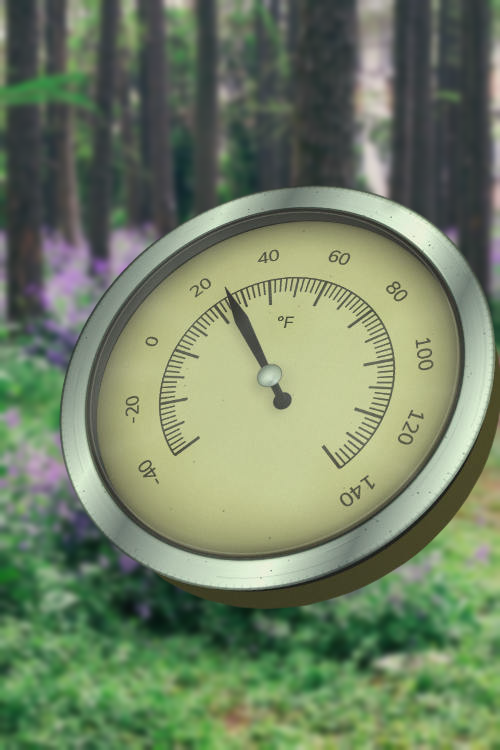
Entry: 26 (°F)
